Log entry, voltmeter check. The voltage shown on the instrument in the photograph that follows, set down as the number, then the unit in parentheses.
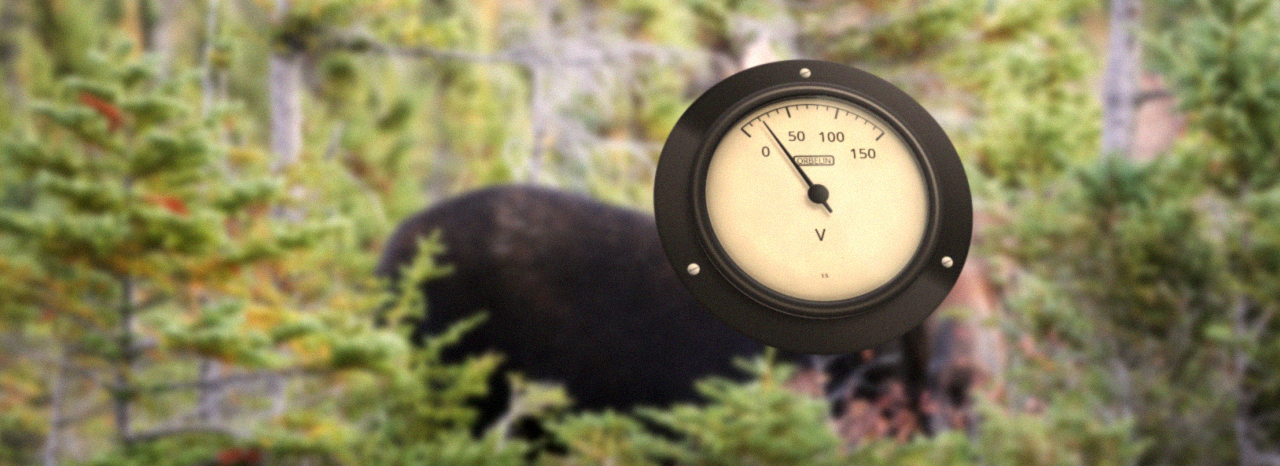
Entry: 20 (V)
